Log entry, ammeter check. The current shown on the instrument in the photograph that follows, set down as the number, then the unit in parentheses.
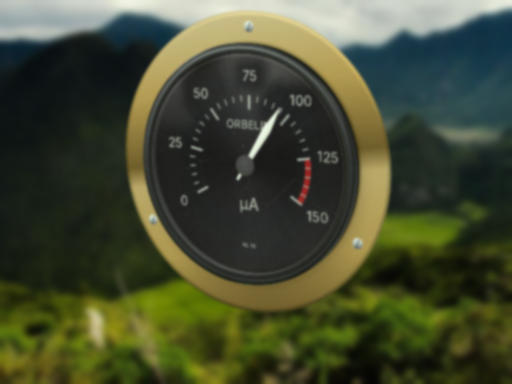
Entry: 95 (µA)
